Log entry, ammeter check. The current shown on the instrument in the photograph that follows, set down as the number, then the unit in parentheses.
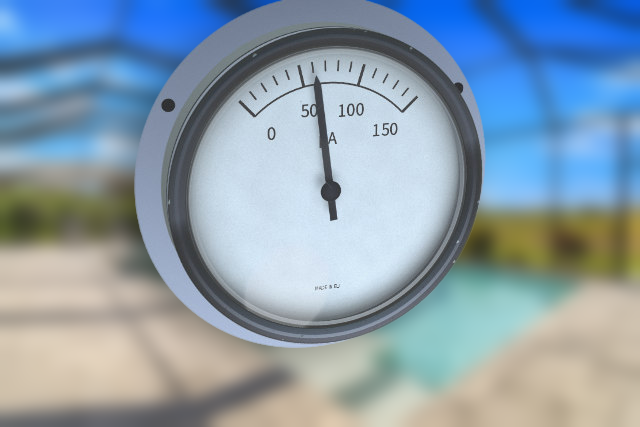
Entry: 60 (µA)
